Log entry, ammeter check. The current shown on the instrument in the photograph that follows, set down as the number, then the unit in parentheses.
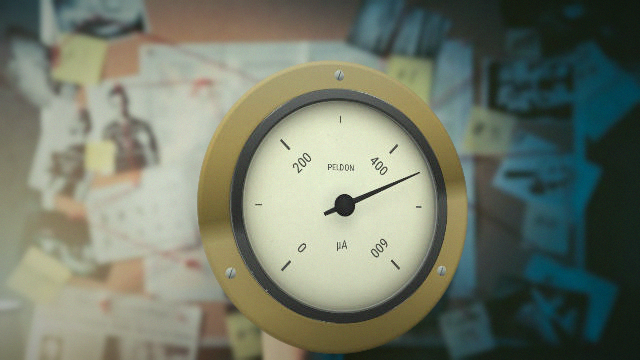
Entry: 450 (µA)
